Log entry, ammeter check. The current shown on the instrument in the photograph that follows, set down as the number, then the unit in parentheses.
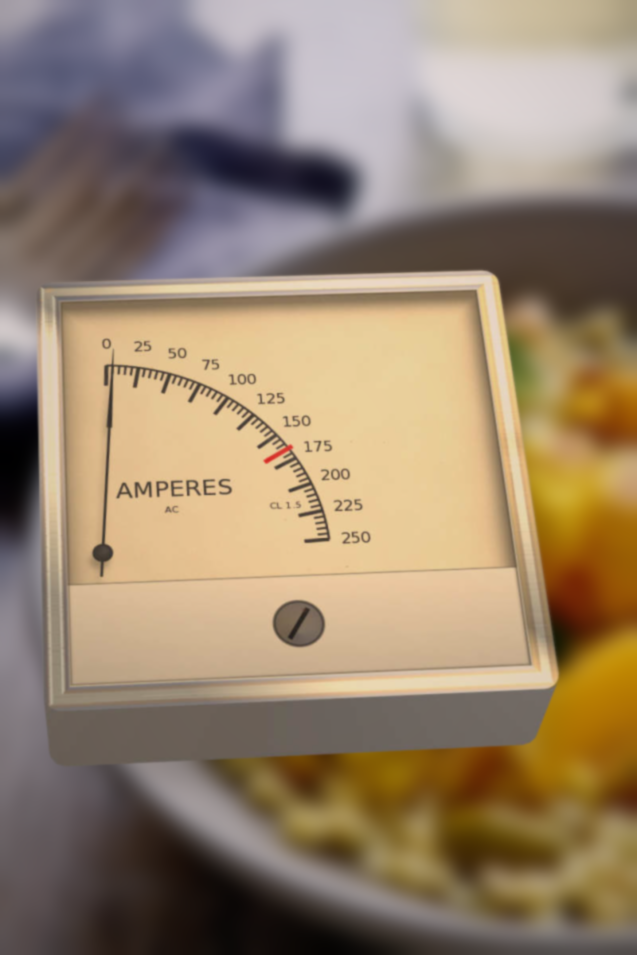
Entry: 5 (A)
